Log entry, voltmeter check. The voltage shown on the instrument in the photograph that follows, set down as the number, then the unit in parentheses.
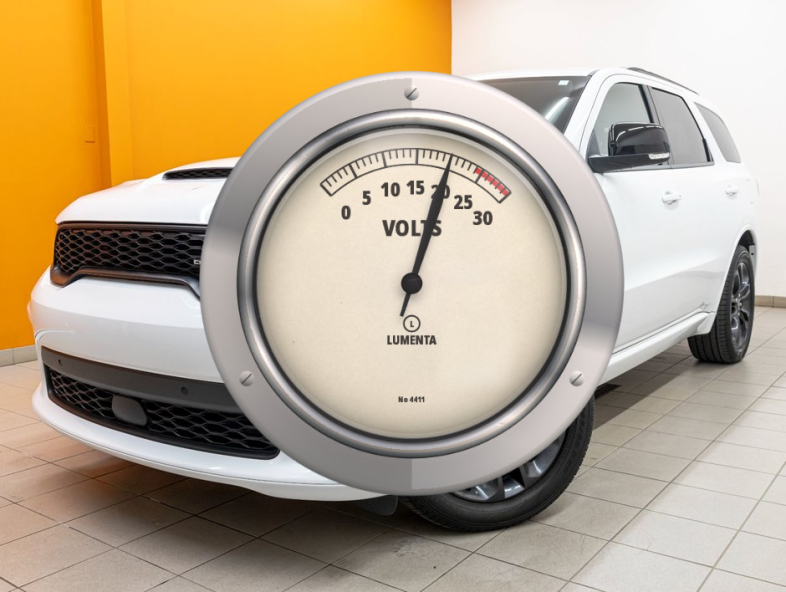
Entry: 20 (V)
